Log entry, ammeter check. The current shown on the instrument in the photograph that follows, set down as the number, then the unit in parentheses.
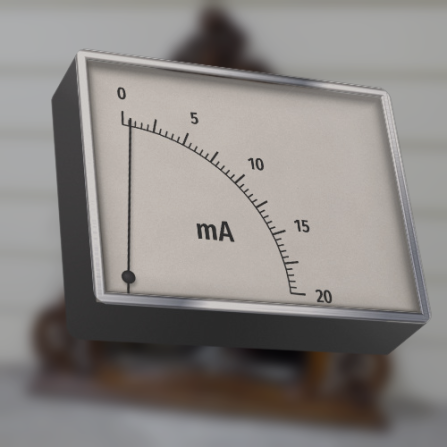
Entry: 0.5 (mA)
